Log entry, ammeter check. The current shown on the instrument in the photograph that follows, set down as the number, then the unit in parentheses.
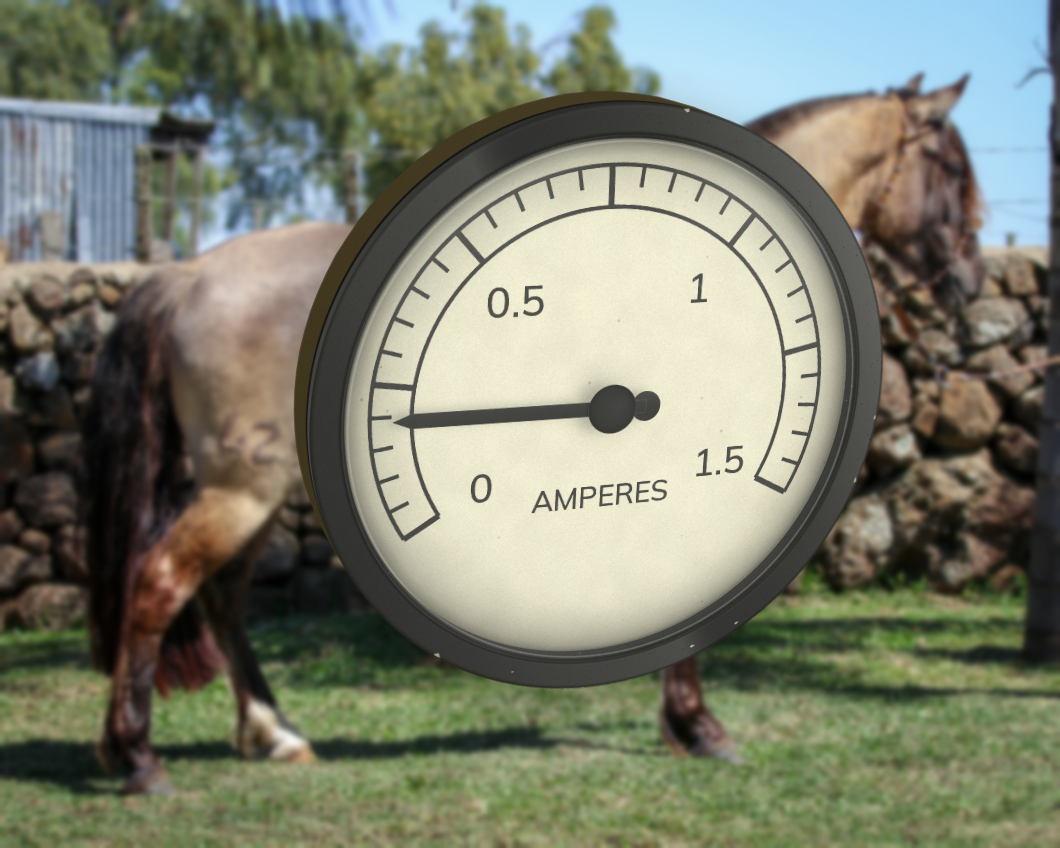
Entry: 0.2 (A)
